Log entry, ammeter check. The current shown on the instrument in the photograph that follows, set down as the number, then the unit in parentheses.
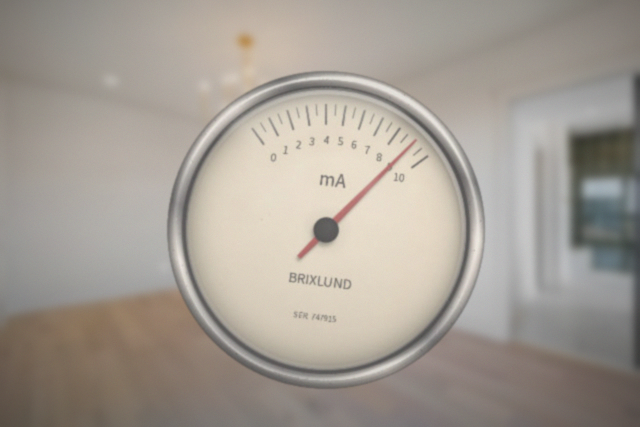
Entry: 9 (mA)
